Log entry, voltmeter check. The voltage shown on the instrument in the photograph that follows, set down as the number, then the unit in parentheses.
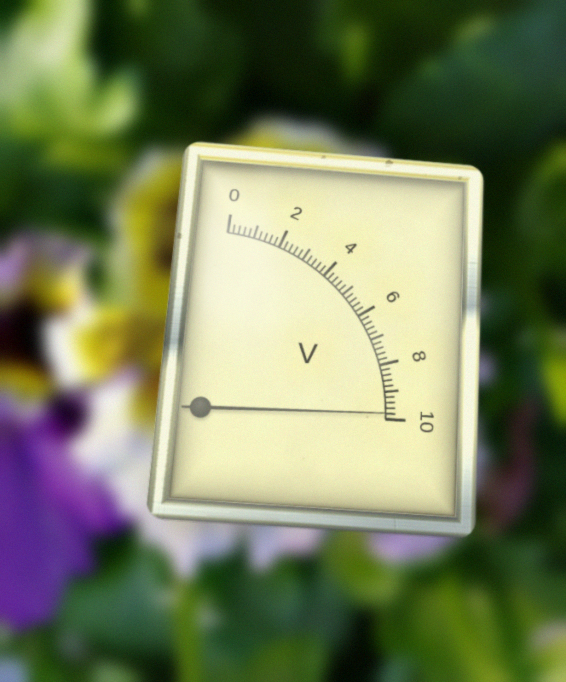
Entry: 9.8 (V)
